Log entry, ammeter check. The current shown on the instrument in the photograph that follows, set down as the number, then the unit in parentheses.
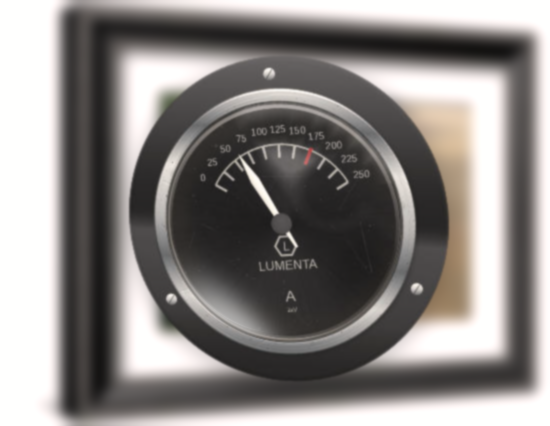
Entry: 62.5 (A)
